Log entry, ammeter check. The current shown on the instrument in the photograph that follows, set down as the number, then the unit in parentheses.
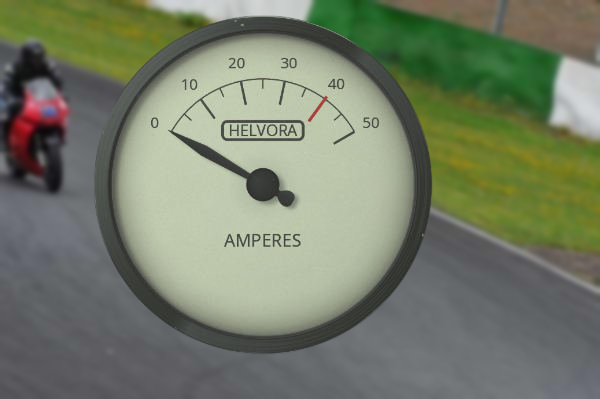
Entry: 0 (A)
